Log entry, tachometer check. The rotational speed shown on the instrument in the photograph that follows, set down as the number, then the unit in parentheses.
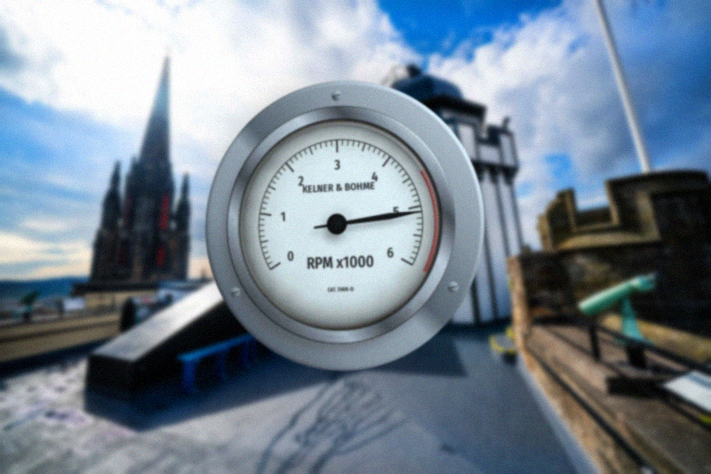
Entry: 5100 (rpm)
